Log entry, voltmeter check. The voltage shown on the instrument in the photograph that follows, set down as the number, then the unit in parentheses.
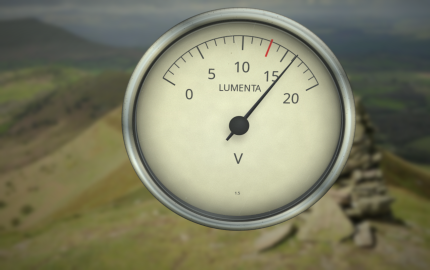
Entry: 16 (V)
